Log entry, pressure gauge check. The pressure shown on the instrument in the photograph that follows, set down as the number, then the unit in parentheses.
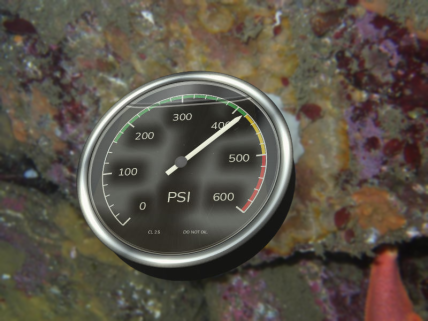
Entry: 420 (psi)
